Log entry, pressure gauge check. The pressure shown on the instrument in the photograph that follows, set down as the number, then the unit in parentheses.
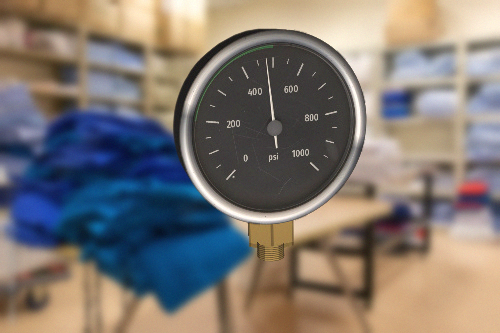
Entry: 475 (psi)
